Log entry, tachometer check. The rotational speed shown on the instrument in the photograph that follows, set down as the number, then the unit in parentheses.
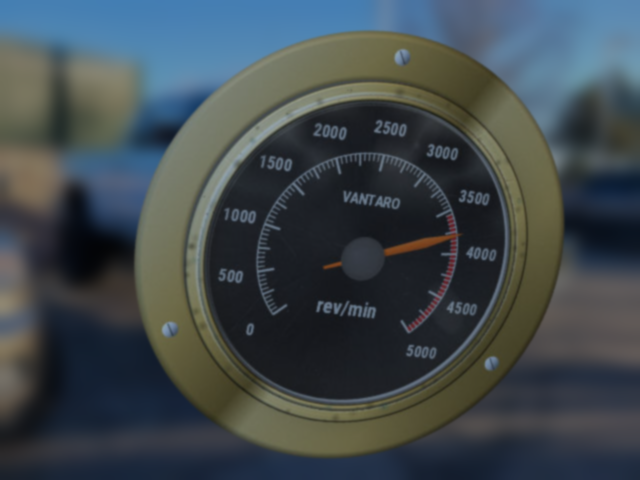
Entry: 3750 (rpm)
